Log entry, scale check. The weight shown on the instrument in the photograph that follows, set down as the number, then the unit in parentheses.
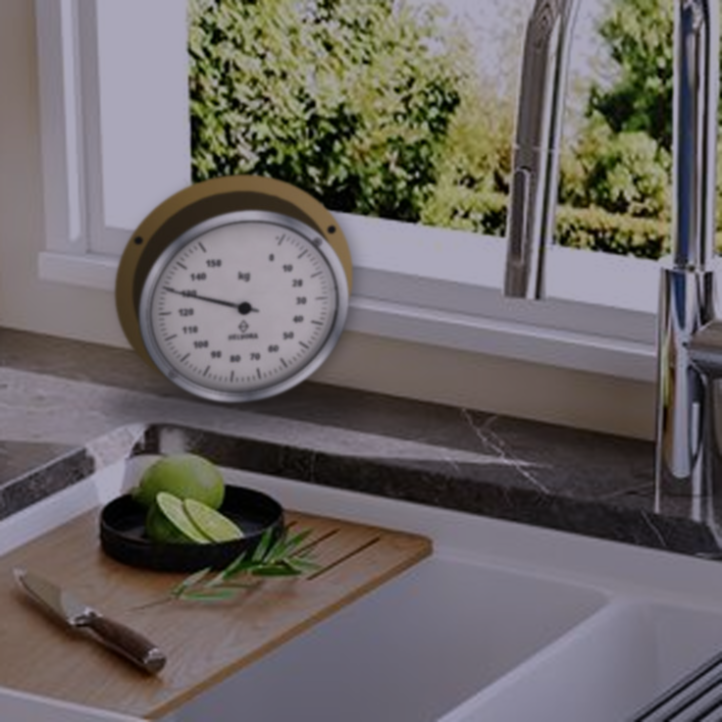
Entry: 130 (kg)
